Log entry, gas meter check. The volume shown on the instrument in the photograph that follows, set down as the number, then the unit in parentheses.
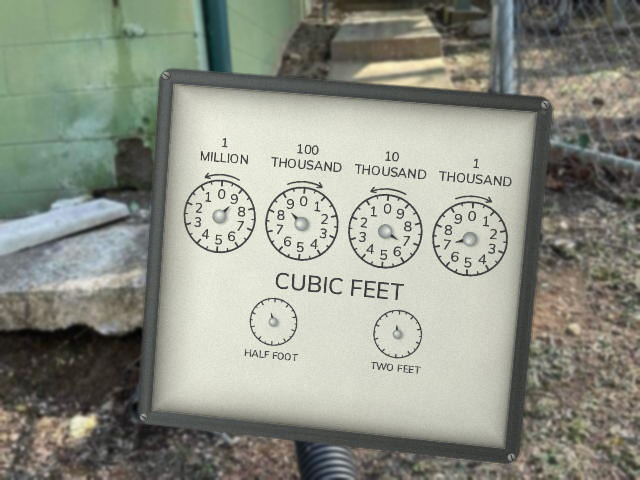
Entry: 886700 (ft³)
